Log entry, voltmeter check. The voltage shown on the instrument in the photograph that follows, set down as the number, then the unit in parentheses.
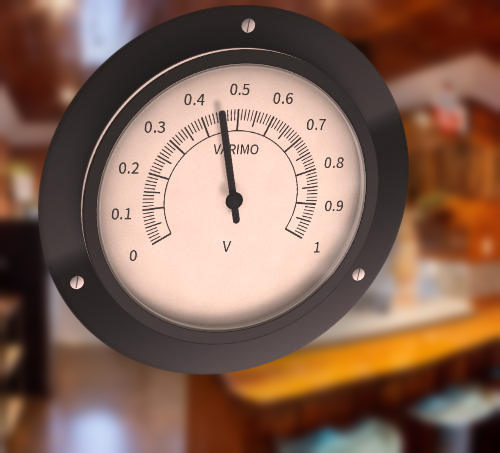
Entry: 0.45 (V)
